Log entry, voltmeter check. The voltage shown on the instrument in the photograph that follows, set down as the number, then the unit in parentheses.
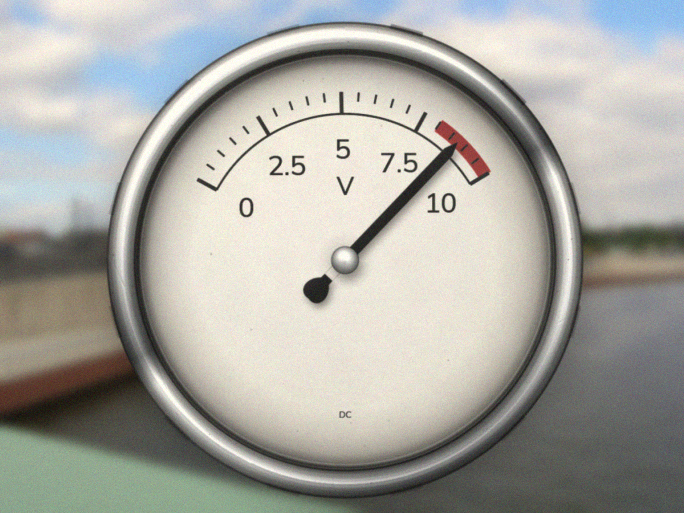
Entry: 8.75 (V)
